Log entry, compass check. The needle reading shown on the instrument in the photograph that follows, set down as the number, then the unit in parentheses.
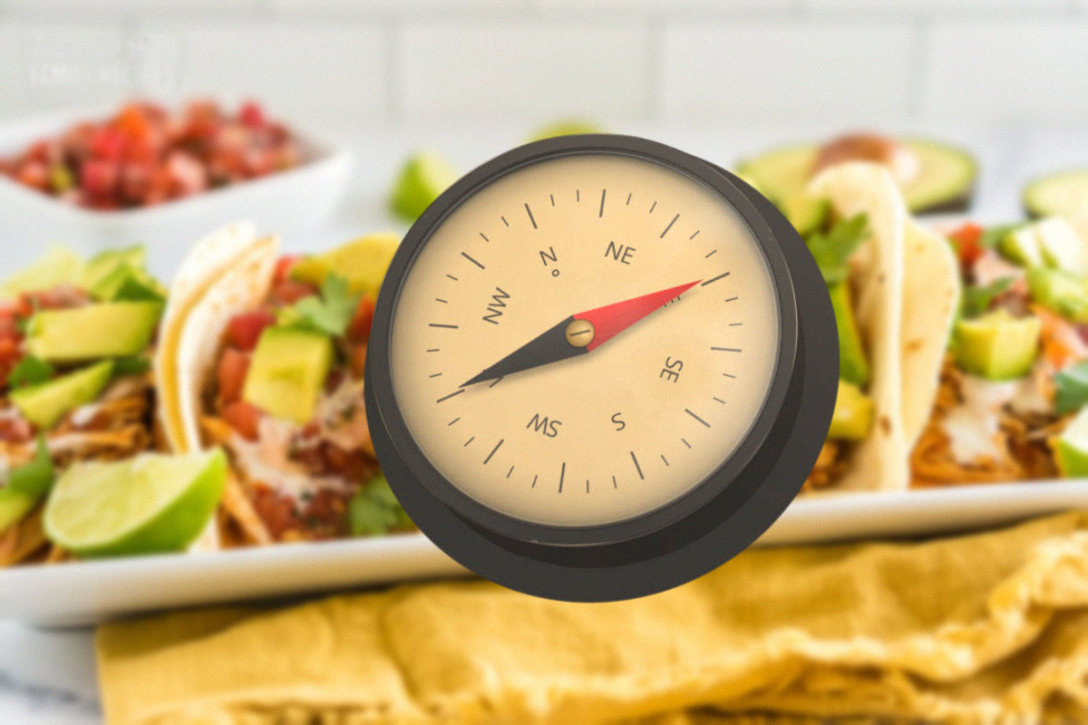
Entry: 90 (°)
